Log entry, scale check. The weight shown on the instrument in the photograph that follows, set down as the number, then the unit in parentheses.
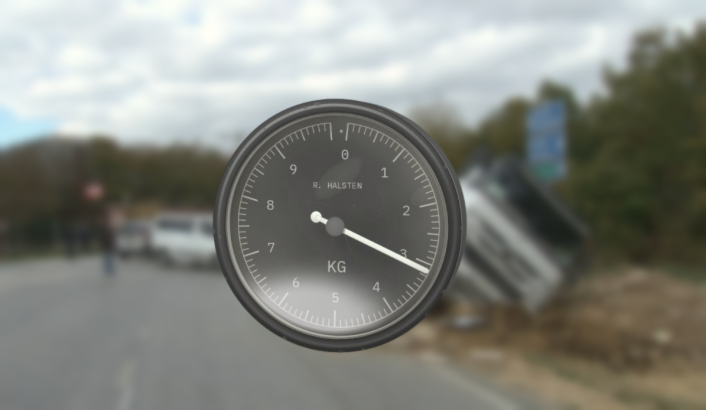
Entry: 3.1 (kg)
